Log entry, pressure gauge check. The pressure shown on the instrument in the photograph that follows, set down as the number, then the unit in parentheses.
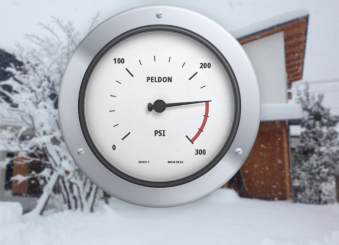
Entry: 240 (psi)
